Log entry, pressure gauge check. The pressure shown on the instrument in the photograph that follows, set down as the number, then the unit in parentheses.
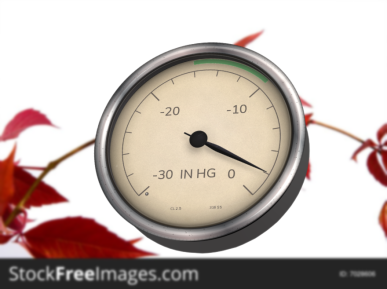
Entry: -2 (inHg)
